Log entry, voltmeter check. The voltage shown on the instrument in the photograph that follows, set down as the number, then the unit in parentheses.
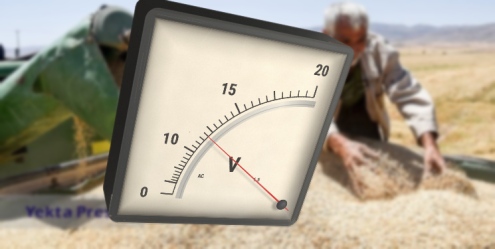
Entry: 12 (V)
